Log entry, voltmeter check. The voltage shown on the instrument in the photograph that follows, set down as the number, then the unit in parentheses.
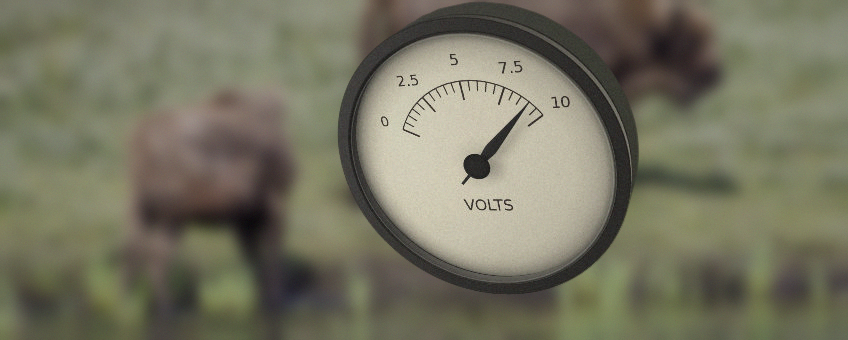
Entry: 9 (V)
